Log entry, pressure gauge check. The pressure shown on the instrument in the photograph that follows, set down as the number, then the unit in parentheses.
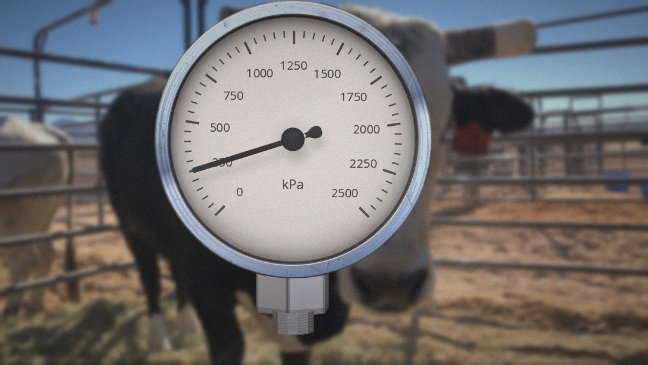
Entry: 250 (kPa)
